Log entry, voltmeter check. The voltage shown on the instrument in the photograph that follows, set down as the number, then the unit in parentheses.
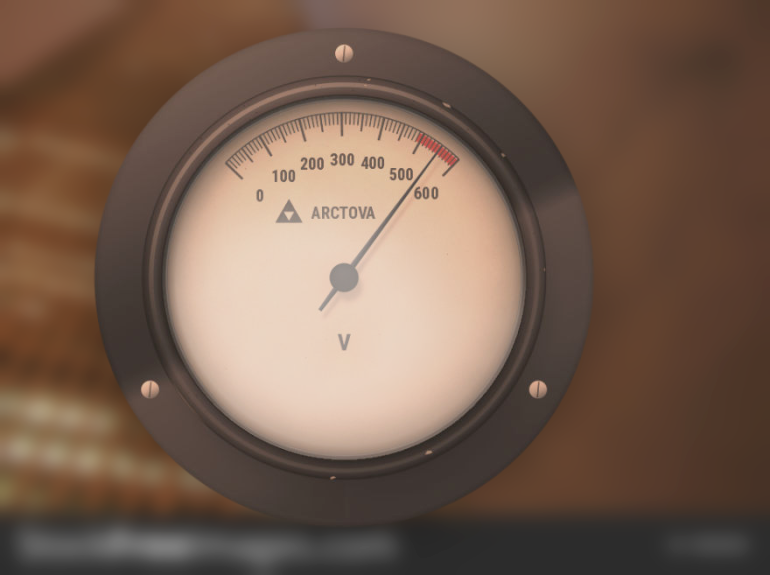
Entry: 550 (V)
